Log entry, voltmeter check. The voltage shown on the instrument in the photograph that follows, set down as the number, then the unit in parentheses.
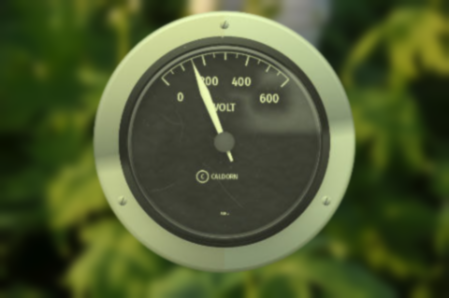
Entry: 150 (V)
